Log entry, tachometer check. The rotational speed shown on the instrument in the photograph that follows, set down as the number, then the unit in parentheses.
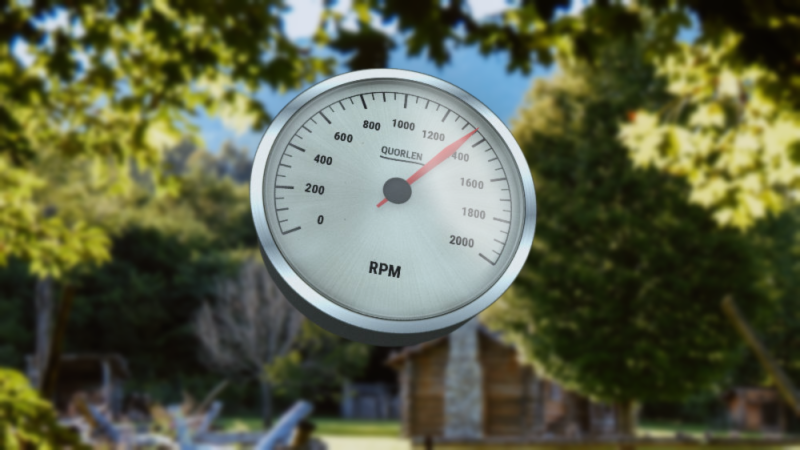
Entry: 1350 (rpm)
